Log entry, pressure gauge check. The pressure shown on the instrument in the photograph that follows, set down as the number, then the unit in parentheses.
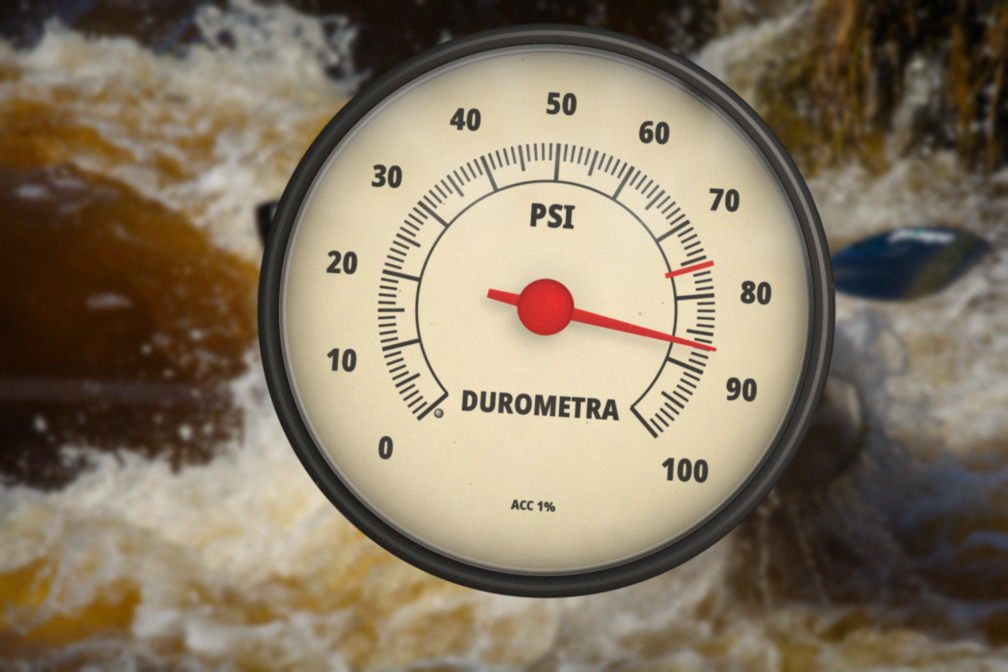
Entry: 87 (psi)
